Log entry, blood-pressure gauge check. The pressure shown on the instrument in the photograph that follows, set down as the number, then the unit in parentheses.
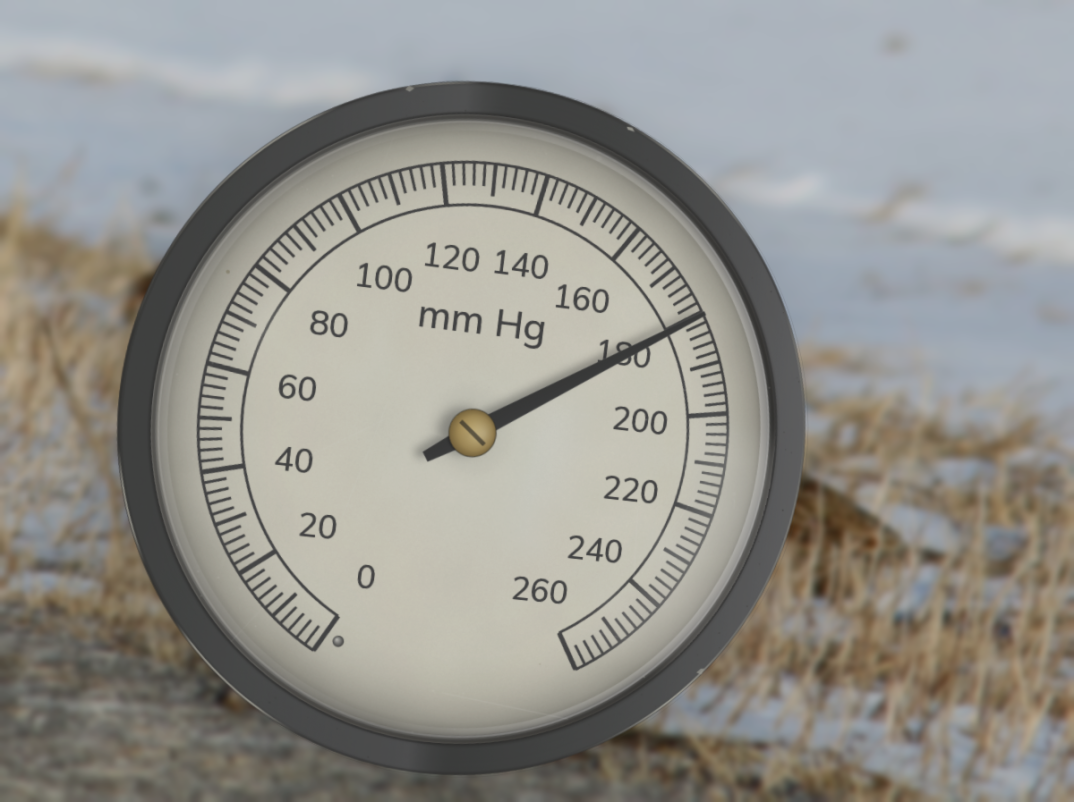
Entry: 180 (mmHg)
